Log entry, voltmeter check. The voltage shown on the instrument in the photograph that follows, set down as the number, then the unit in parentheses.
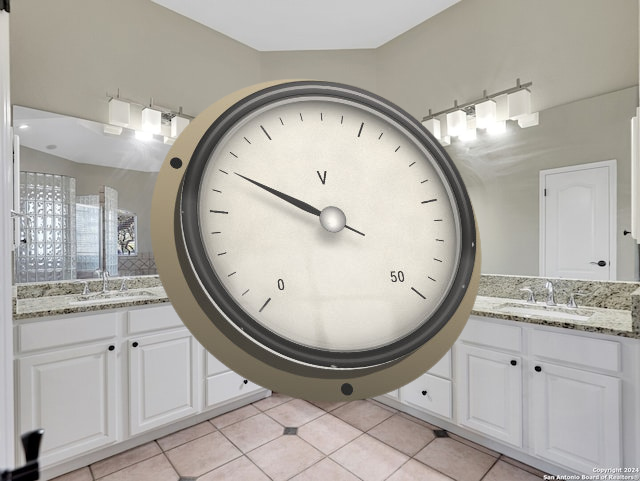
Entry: 14 (V)
